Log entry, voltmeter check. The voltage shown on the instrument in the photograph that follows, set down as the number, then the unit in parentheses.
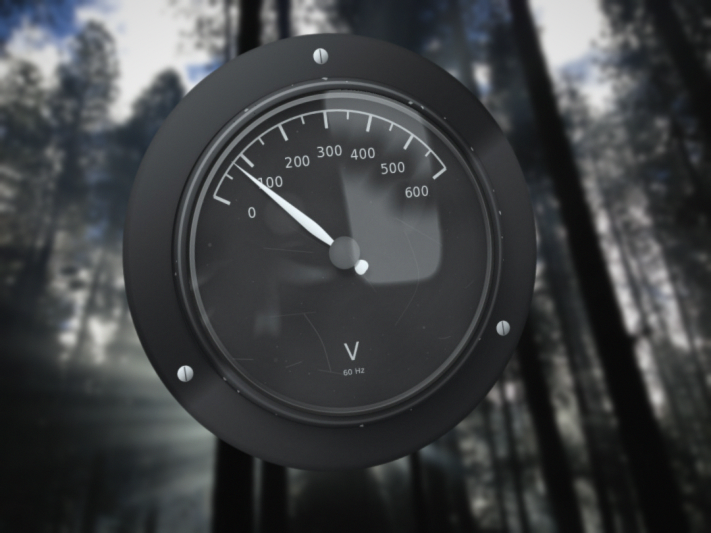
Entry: 75 (V)
